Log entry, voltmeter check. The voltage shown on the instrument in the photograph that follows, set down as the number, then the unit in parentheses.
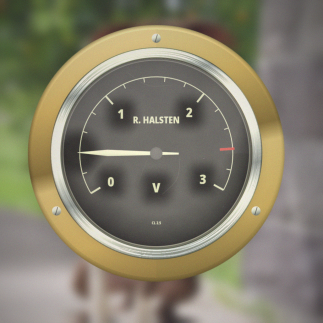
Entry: 0.4 (V)
